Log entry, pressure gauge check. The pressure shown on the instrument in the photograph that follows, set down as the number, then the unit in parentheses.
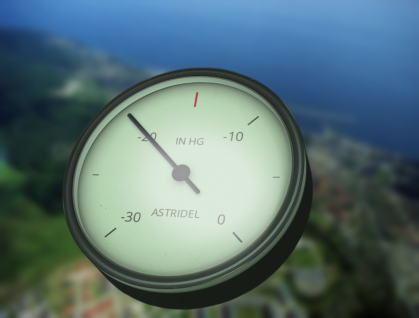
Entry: -20 (inHg)
